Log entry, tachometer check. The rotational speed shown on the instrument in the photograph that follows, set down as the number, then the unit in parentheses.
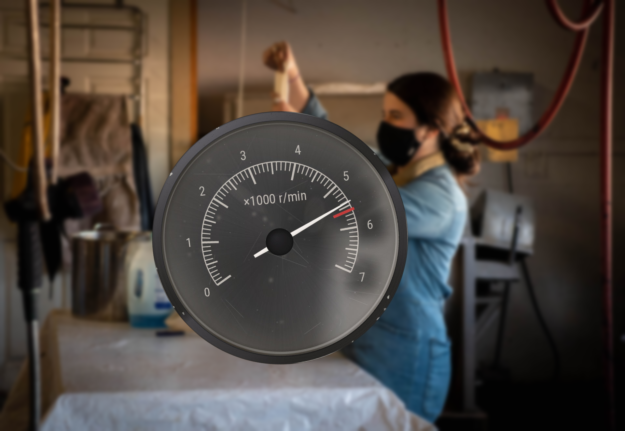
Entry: 5400 (rpm)
